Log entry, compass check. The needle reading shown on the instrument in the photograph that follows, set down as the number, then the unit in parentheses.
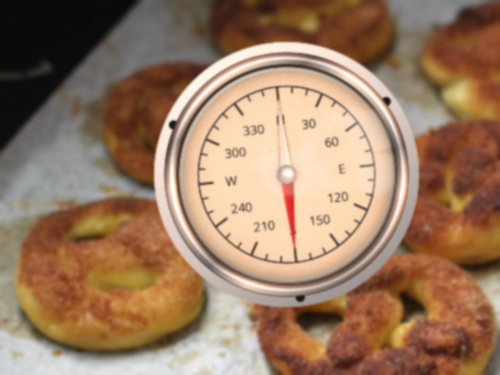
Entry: 180 (°)
